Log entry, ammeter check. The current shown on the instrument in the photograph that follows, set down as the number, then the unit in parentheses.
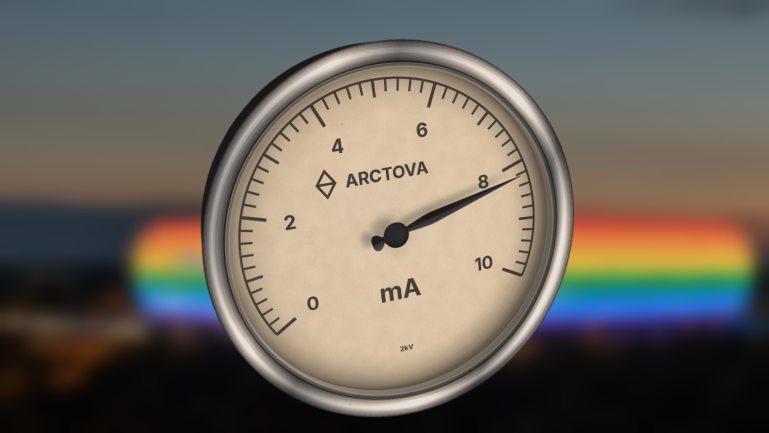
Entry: 8.2 (mA)
